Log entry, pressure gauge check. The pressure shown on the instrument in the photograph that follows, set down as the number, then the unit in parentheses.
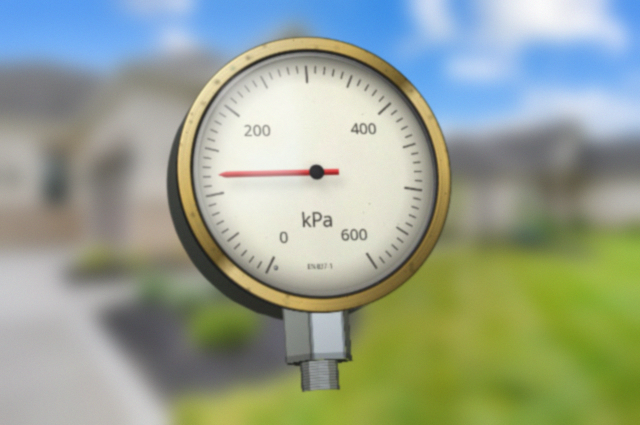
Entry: 120 (kPa)
